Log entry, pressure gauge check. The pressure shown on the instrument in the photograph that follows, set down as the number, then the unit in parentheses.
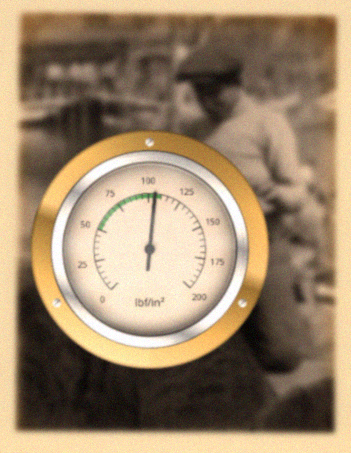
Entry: 105 (psi)
